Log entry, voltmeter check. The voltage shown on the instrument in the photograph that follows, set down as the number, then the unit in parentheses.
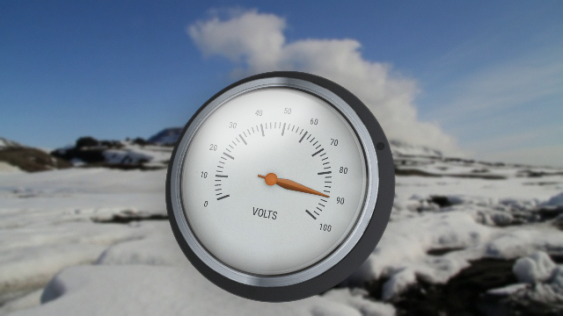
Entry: 90 (V)
